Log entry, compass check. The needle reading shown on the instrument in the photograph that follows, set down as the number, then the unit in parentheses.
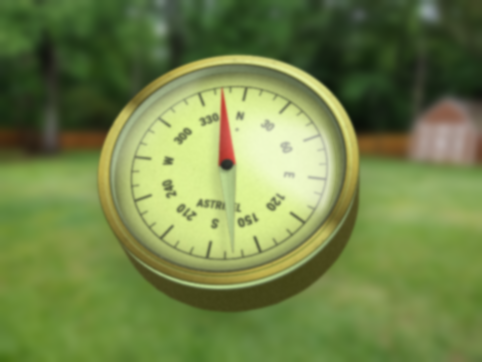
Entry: 345 (°)
